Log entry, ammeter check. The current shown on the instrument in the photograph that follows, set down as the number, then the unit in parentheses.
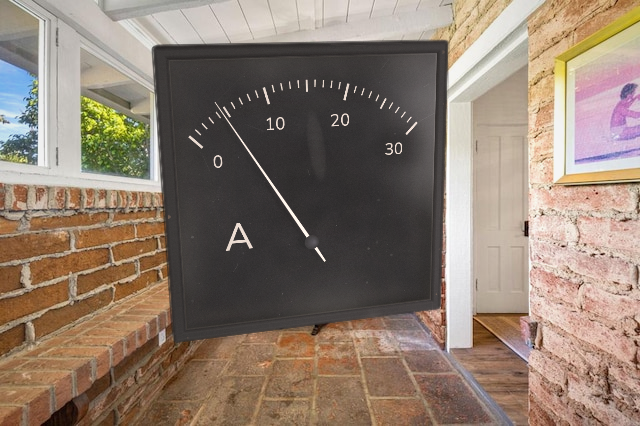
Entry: 4.5 (A)
